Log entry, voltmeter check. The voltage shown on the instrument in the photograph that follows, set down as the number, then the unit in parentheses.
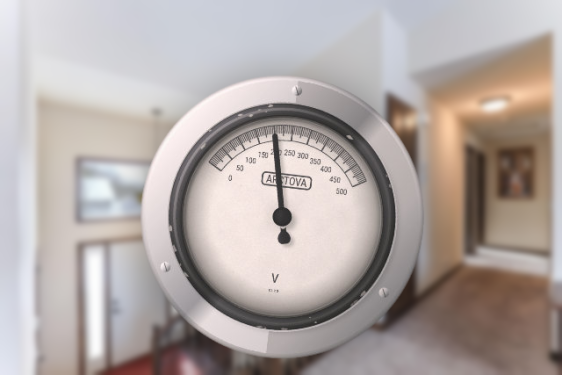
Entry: 200 (V)
